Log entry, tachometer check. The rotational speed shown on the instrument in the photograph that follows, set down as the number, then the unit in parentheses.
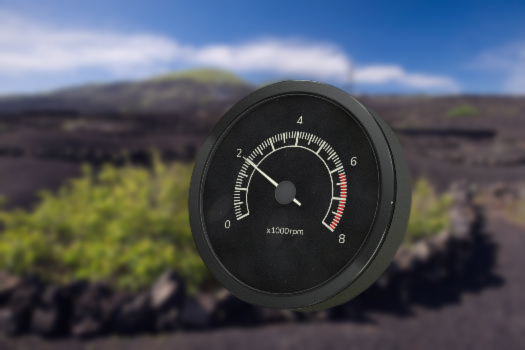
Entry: 2000 (rpm)
